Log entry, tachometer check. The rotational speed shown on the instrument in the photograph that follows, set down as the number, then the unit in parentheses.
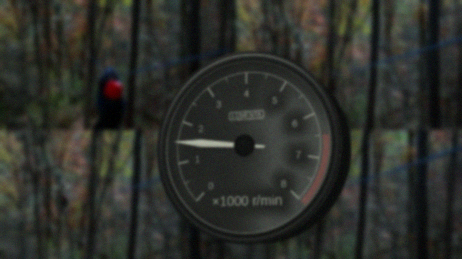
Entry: 1500 (rpm)
